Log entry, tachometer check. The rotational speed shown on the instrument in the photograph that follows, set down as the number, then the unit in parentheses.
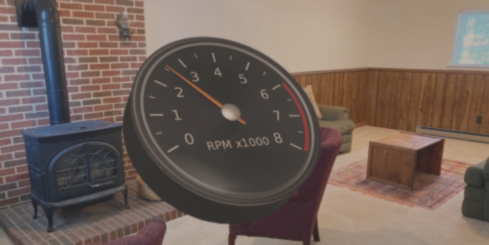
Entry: 2500 (rpm)
